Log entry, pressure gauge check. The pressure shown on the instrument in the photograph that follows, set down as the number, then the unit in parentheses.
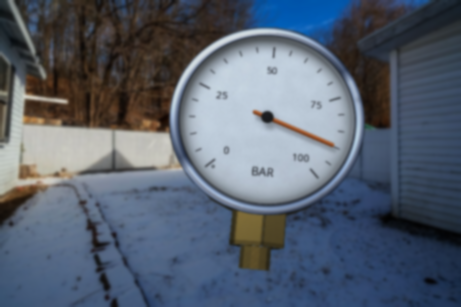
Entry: 90 (bar)
